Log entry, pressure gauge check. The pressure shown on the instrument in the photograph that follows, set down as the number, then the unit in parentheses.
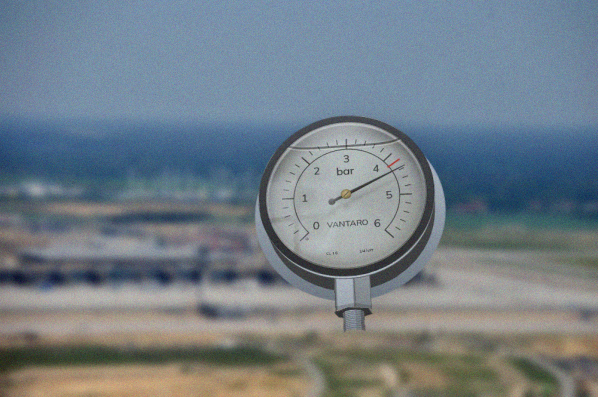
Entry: 4.4 (bar)
